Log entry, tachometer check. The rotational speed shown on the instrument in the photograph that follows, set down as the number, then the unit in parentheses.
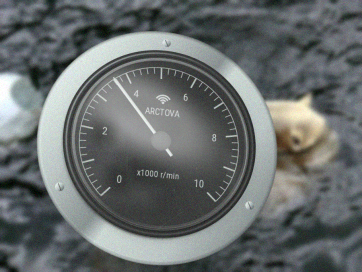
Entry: 3600 (rpm)
